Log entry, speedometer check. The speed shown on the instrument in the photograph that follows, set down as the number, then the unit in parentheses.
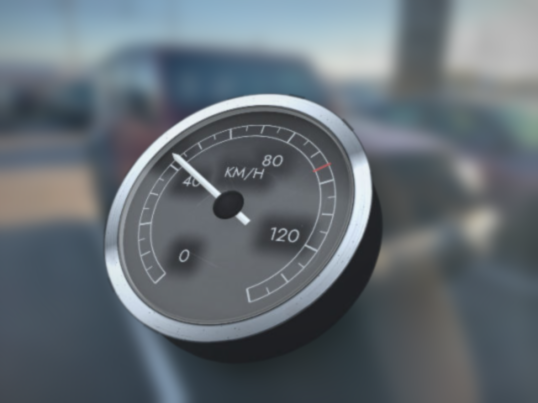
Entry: 42.5 (km/h)
